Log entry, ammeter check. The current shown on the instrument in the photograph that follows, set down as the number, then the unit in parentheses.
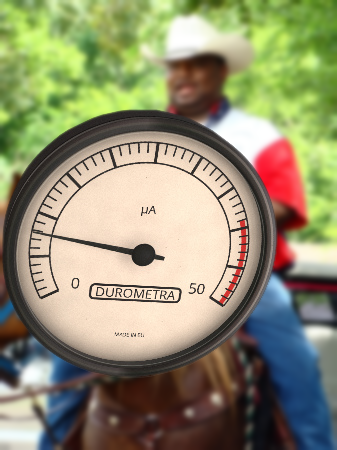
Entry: 8 (µA)
